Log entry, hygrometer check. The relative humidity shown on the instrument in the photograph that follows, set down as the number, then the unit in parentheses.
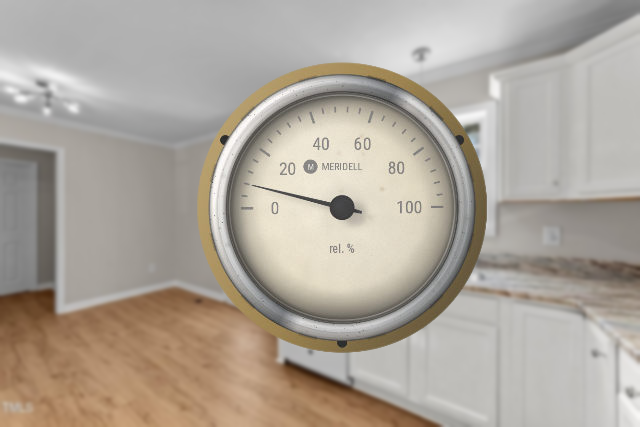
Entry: 8 (%)
